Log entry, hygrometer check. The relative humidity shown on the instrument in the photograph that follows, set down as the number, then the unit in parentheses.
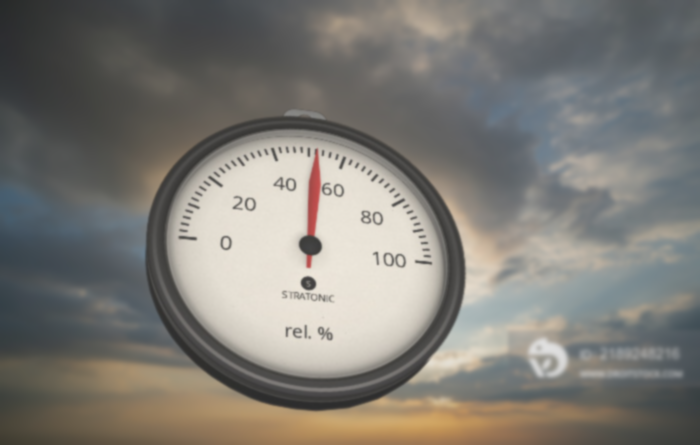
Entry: 52 (%)
